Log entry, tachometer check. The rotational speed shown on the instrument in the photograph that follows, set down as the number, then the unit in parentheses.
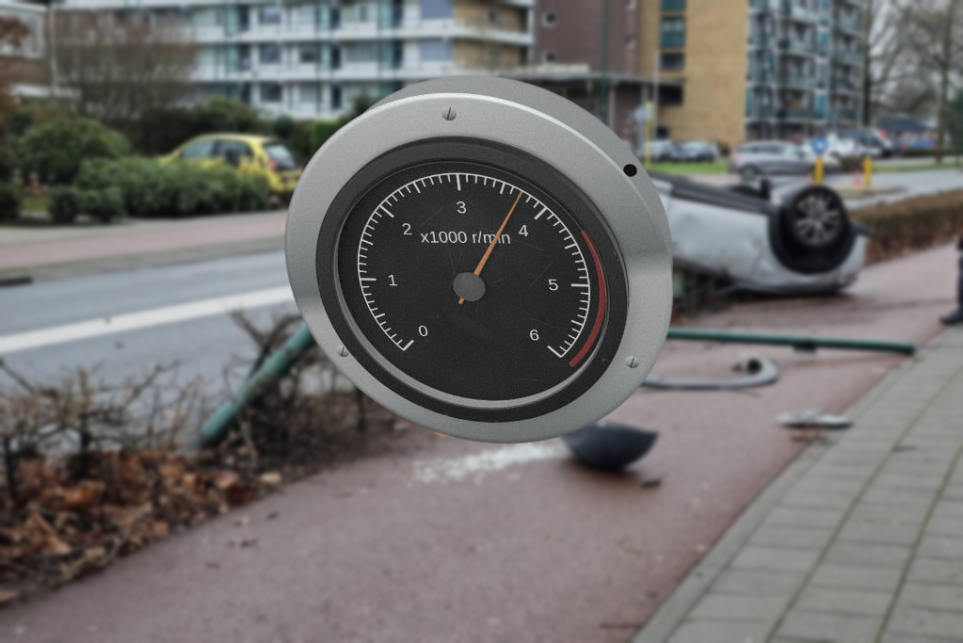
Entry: 3700 (rpm)
